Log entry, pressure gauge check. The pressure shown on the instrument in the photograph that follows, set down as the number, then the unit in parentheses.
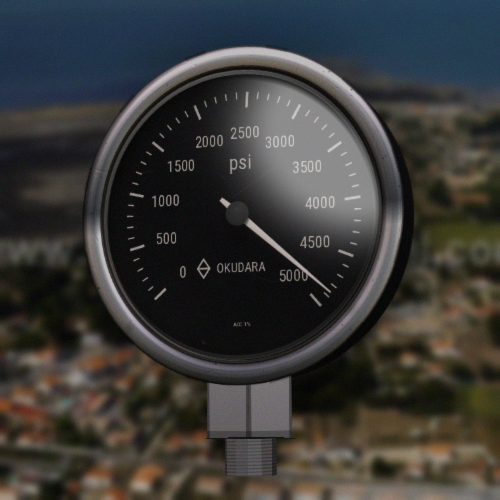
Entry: 4850 (psi)
